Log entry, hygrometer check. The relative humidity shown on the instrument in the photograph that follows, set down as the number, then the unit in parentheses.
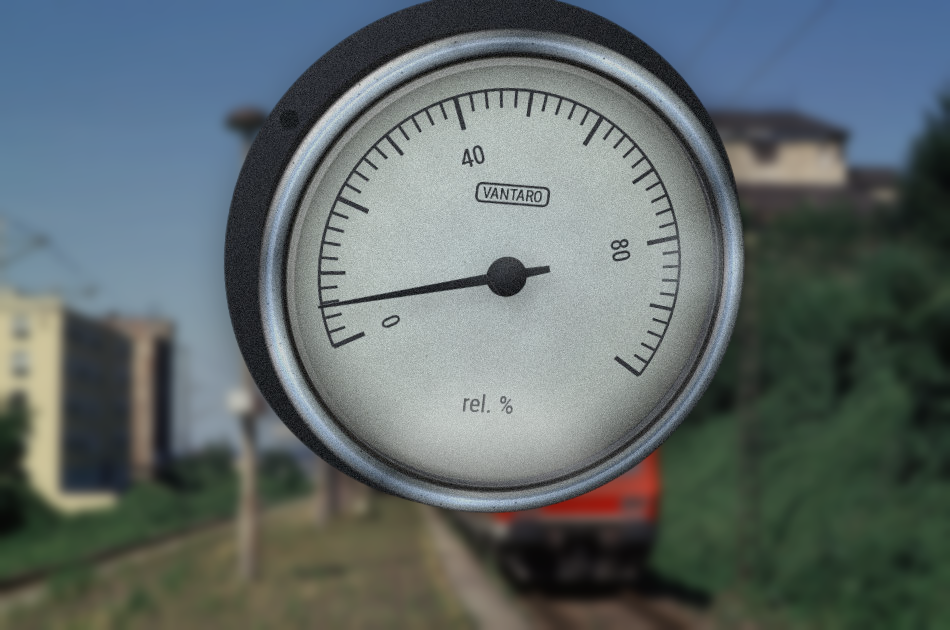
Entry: 6 (%)
